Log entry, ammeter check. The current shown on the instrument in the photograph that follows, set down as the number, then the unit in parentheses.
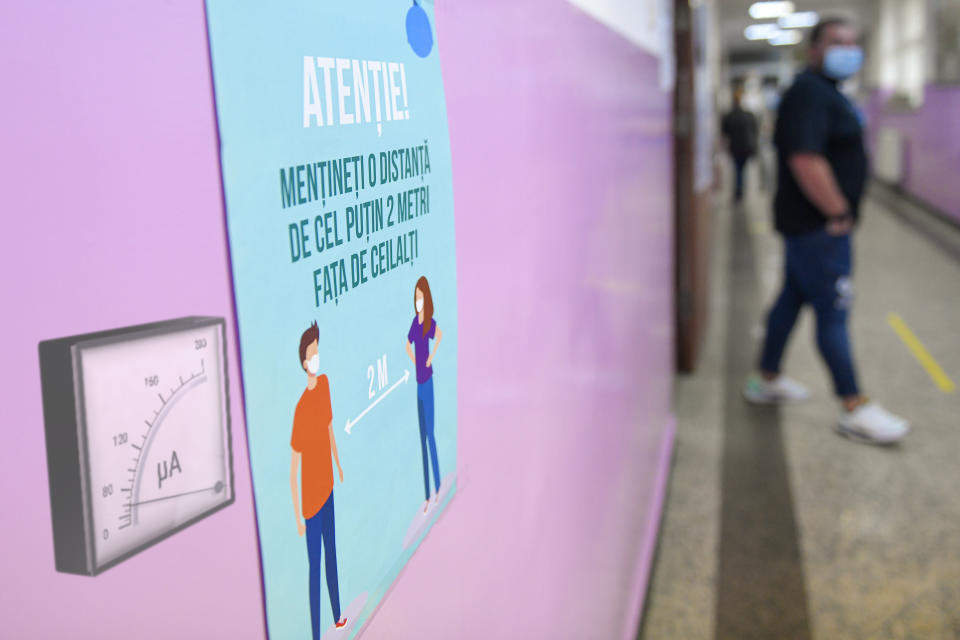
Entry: 60 (µA)
